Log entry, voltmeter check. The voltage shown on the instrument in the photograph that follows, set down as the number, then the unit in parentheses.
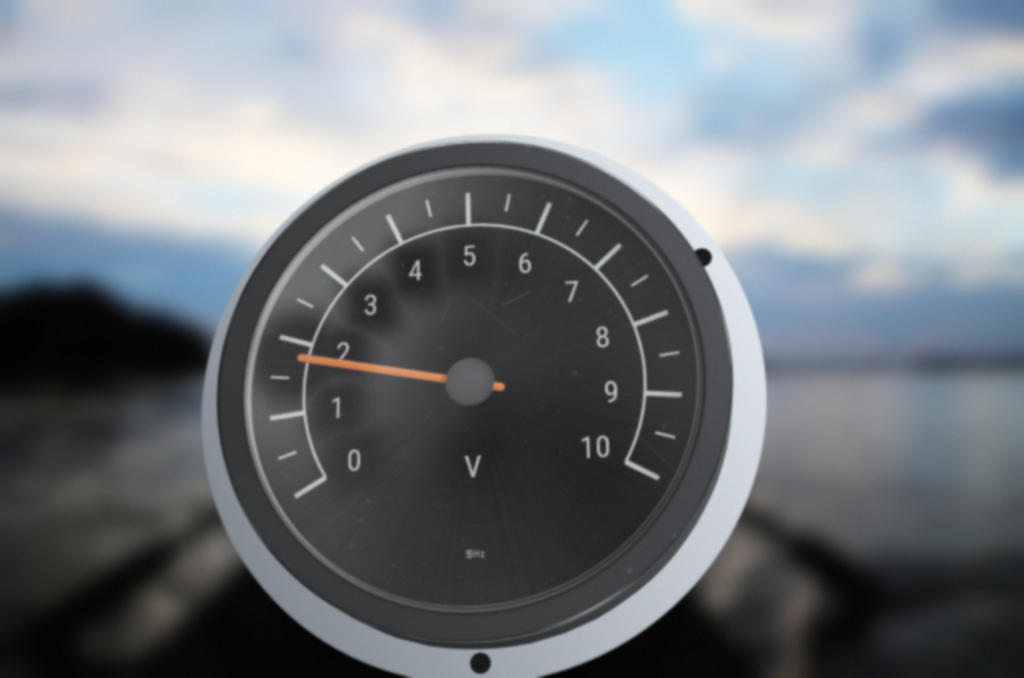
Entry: 1.75 (V)
